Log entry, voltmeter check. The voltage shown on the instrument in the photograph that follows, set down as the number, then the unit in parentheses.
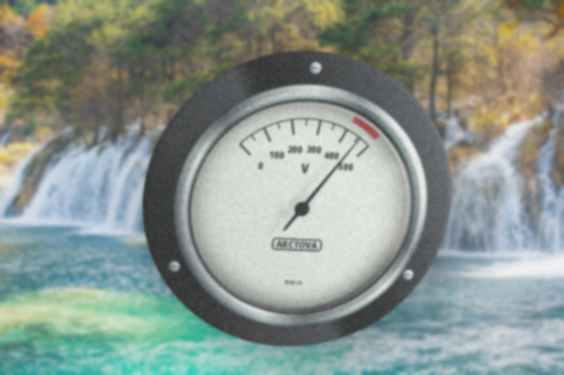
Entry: 450 (V)
